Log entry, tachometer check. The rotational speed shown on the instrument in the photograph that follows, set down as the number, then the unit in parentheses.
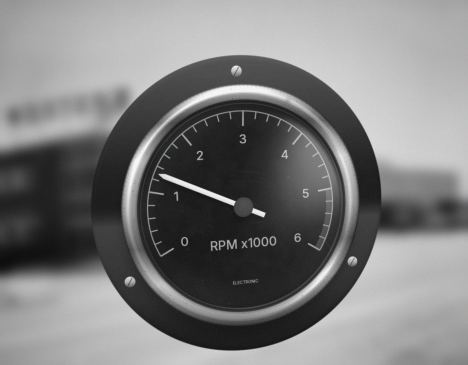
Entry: 1300 (rpm)
